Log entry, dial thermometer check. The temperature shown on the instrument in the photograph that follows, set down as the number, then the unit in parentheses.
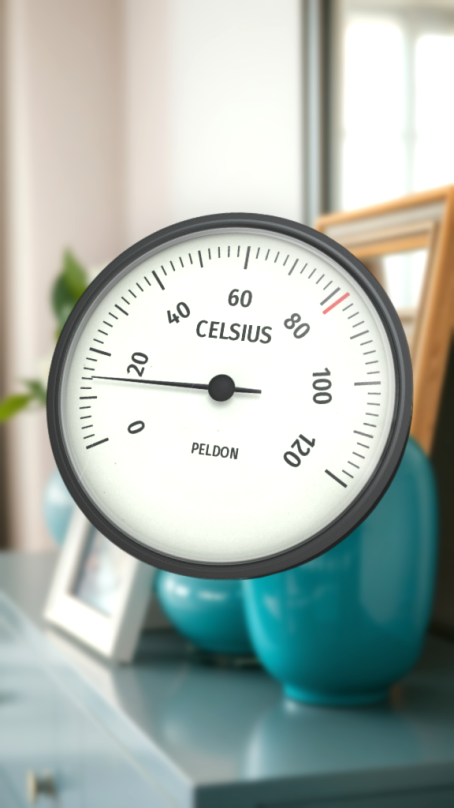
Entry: 14 (°C)
